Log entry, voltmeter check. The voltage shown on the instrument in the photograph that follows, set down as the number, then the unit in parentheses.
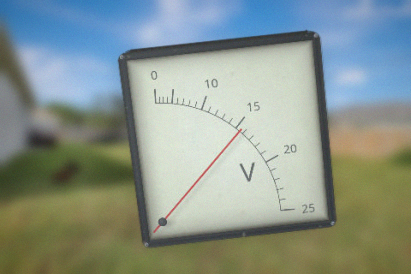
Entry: 15.5 (V)
